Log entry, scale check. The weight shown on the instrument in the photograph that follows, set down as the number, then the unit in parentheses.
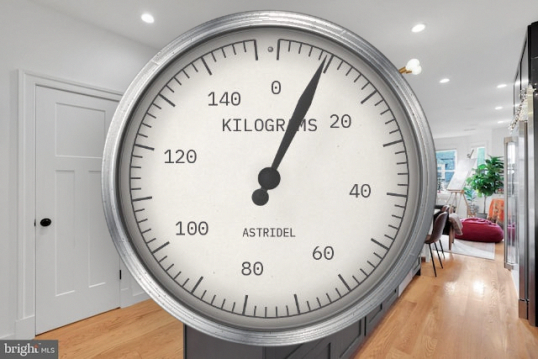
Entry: 9 (kg)
